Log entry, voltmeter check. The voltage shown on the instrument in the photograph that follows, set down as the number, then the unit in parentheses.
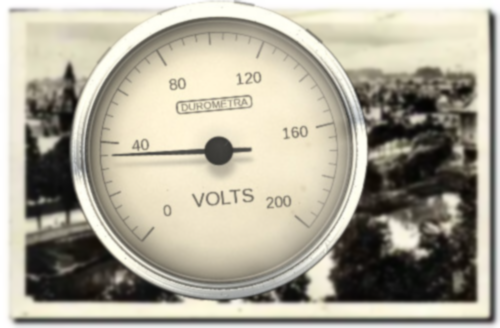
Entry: 35 (V)
